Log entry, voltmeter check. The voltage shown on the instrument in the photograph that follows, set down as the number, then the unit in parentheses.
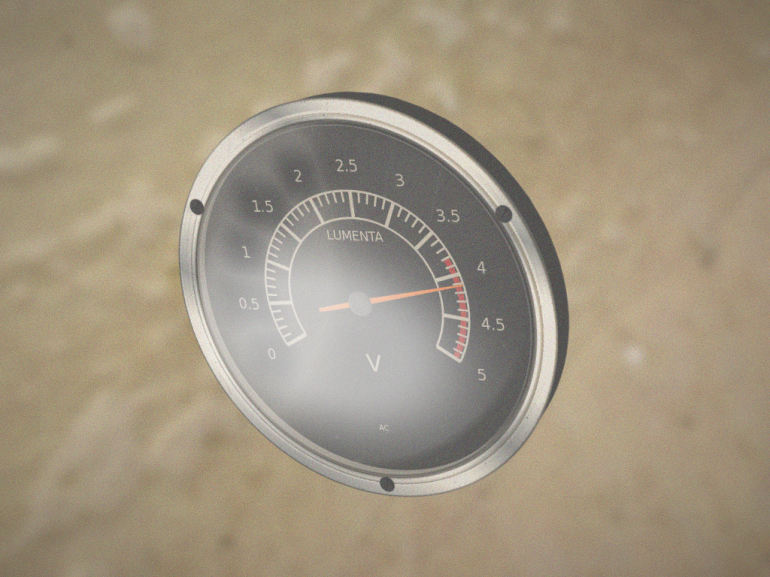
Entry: 4.1 (V)
